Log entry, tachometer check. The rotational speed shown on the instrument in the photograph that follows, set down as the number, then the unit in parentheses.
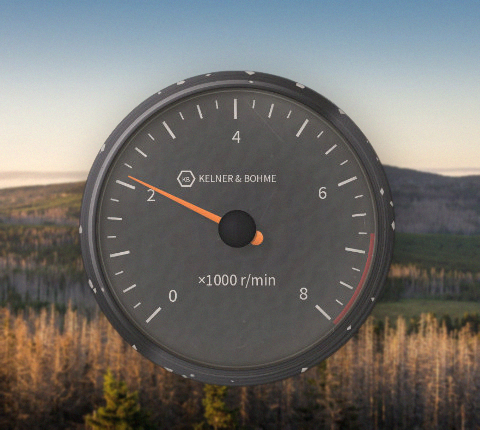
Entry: 2125 (rpm)
